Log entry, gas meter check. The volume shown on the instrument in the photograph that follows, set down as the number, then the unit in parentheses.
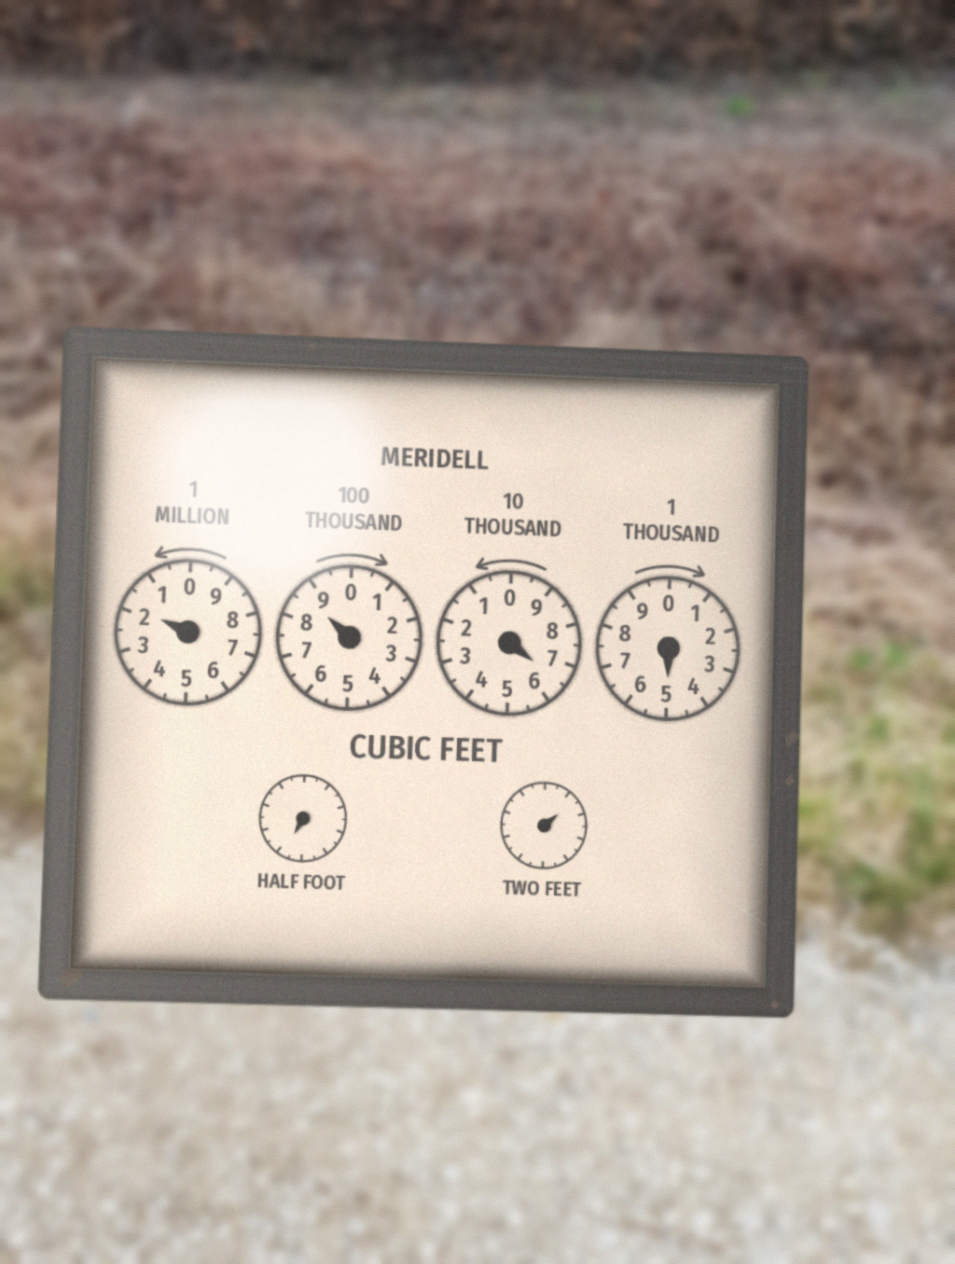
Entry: 186500 (ft³)
